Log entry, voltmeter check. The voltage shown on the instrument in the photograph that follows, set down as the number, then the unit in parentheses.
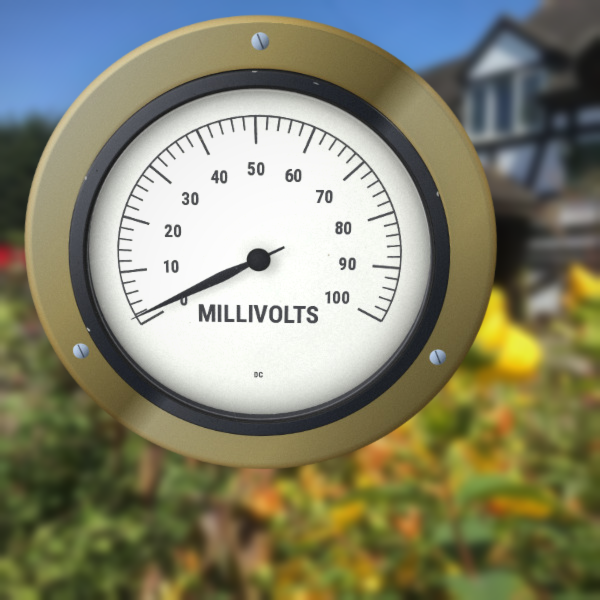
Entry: 2 (mV)
